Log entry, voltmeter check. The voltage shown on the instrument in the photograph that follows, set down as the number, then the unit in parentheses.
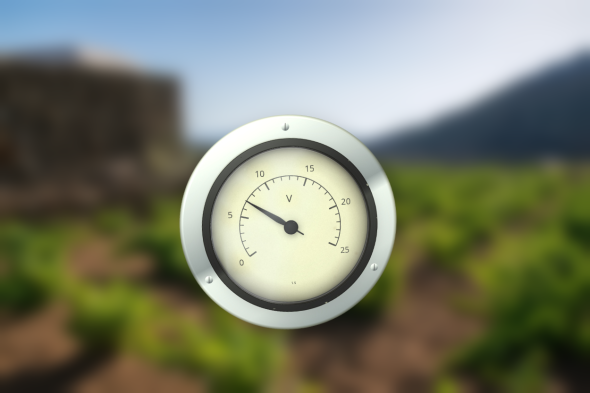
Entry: 7 (V)
